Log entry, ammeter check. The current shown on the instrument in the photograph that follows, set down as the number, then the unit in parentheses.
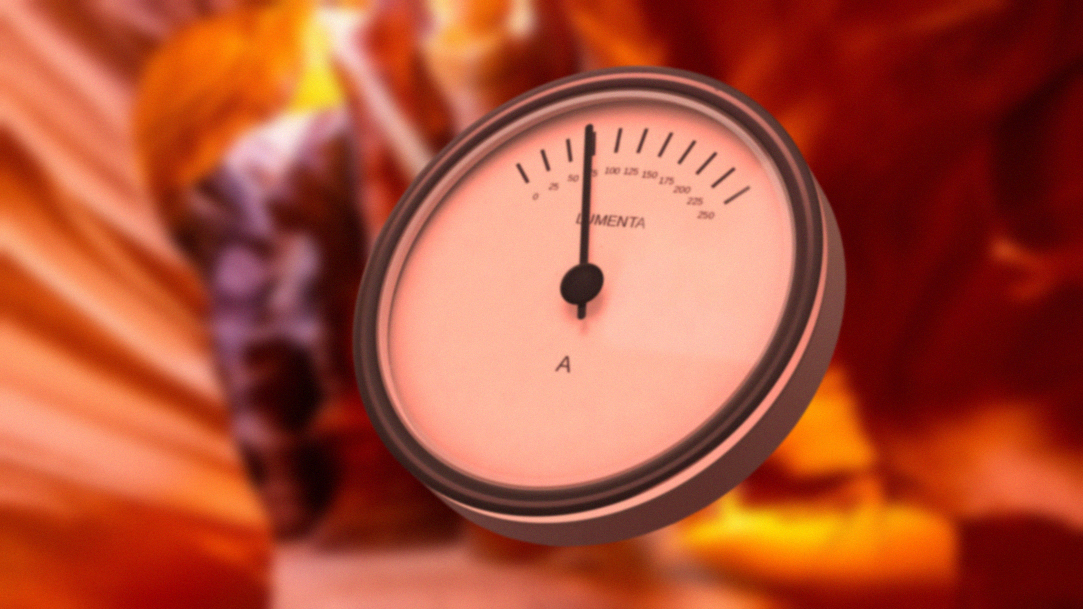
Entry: 75 (A)
